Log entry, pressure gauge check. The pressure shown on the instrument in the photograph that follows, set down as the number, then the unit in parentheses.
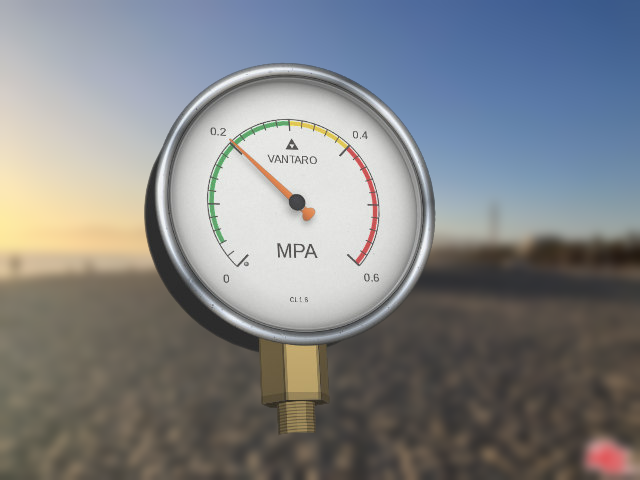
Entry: 0.2 (MPa)
